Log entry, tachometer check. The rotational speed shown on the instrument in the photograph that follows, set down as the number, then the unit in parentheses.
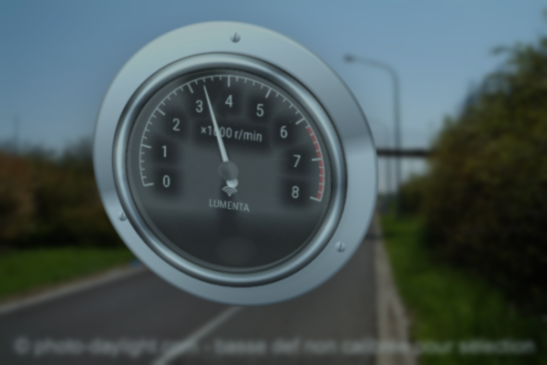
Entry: 3400 (rpm)
